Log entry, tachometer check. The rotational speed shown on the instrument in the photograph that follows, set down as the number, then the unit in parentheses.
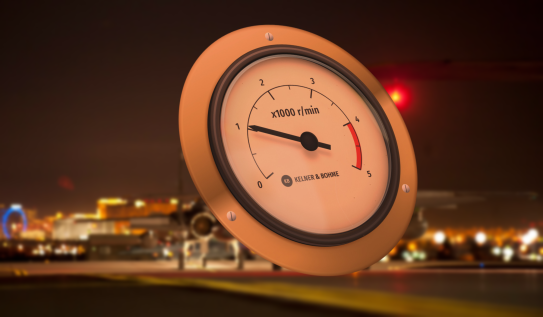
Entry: 1000 (rpm)
